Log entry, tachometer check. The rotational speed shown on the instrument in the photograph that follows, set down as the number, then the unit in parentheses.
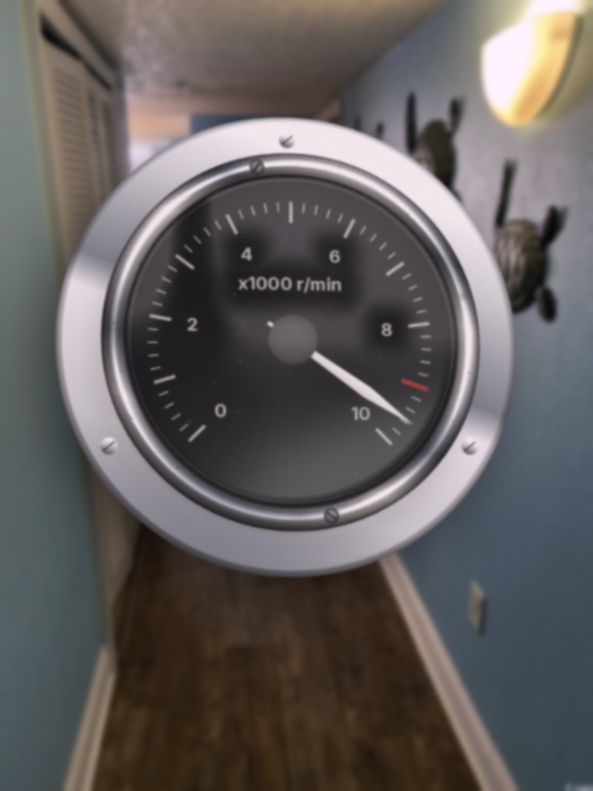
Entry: 9600 (rpm)
